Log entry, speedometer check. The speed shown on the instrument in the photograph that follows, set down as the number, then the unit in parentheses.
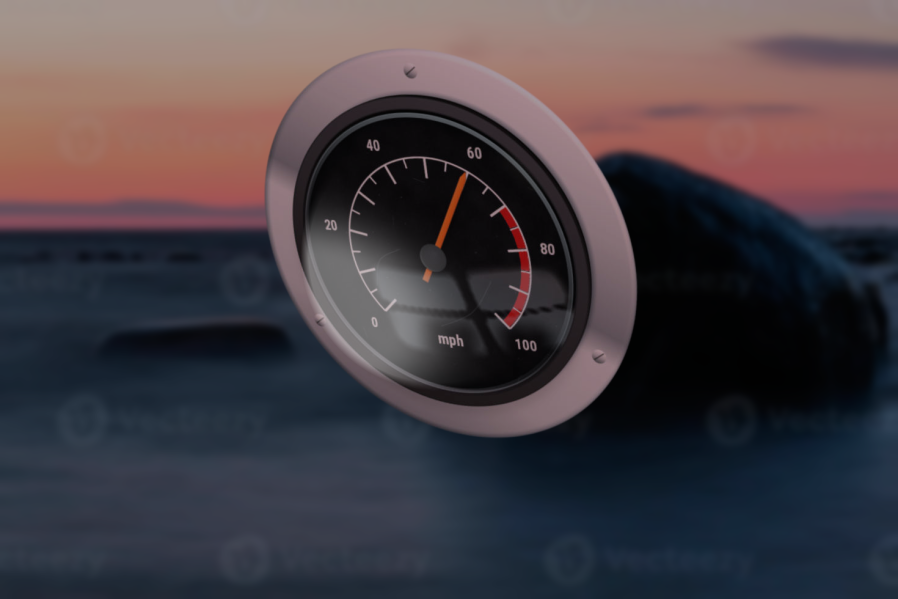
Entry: 60 (mph)
